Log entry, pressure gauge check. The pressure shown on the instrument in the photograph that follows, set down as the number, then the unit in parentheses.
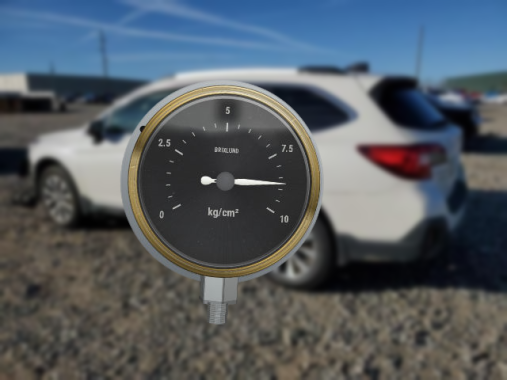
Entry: 8.75 (kg/cm²)
